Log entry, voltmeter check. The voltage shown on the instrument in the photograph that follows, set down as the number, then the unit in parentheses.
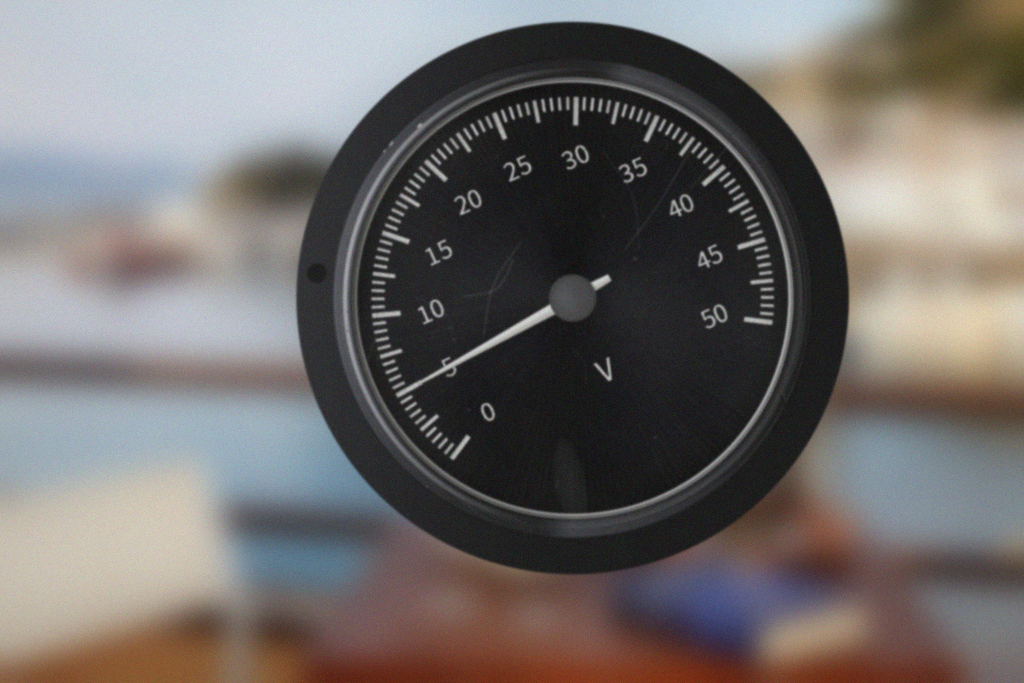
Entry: 5 (V)
